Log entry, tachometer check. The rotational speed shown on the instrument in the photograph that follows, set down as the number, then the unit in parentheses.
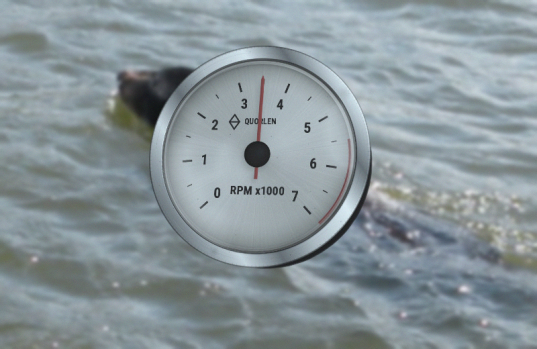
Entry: 3500 (rpm)
